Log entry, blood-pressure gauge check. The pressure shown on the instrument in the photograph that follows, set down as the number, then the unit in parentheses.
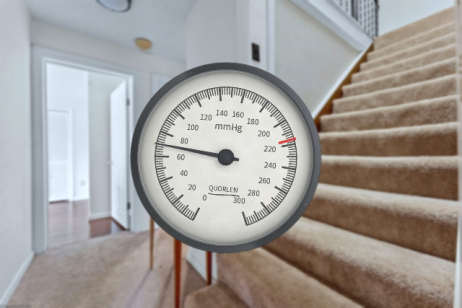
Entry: 70 (mmHg)
